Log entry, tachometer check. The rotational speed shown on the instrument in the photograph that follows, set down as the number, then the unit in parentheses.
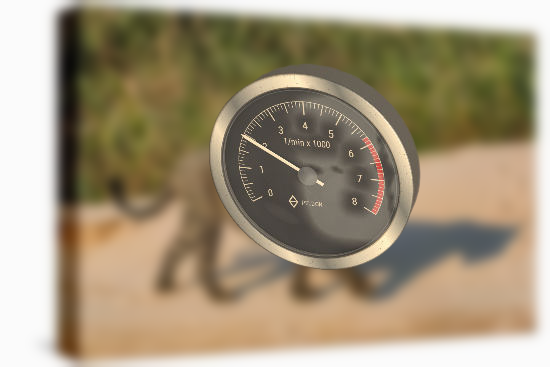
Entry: 2000 (rpm)
